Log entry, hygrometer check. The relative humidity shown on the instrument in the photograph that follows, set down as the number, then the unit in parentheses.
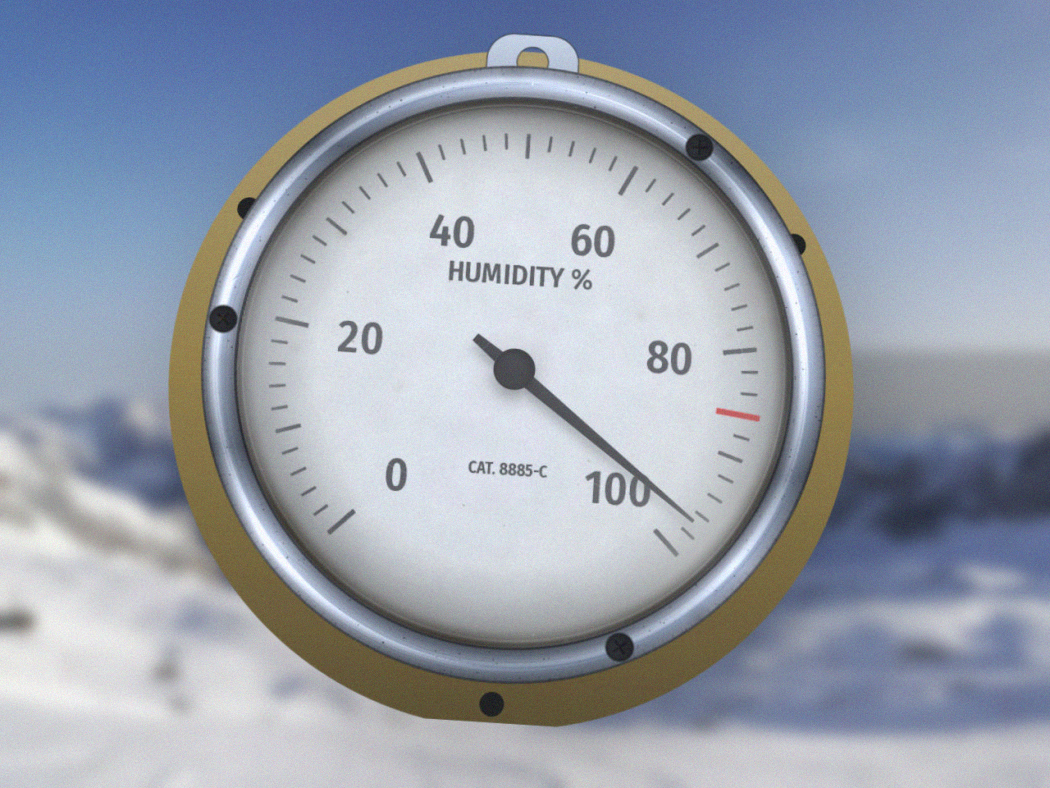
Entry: 97 (%)
